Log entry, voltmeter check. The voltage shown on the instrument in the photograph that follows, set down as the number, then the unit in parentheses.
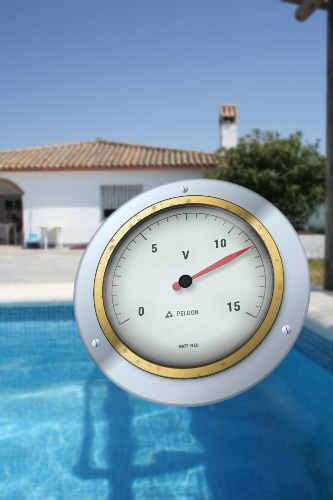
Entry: 11.5 (V)
